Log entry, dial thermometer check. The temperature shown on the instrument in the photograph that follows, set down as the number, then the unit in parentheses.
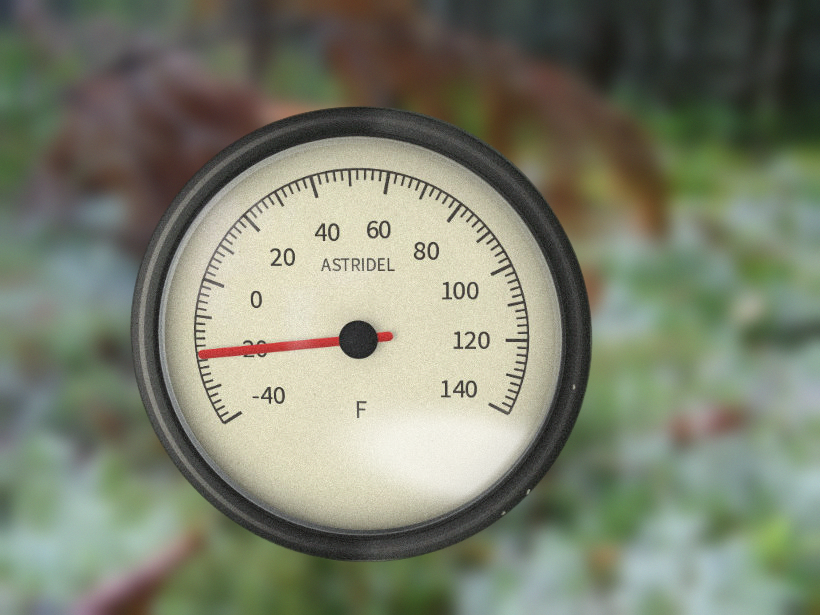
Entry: -20 (°F)
